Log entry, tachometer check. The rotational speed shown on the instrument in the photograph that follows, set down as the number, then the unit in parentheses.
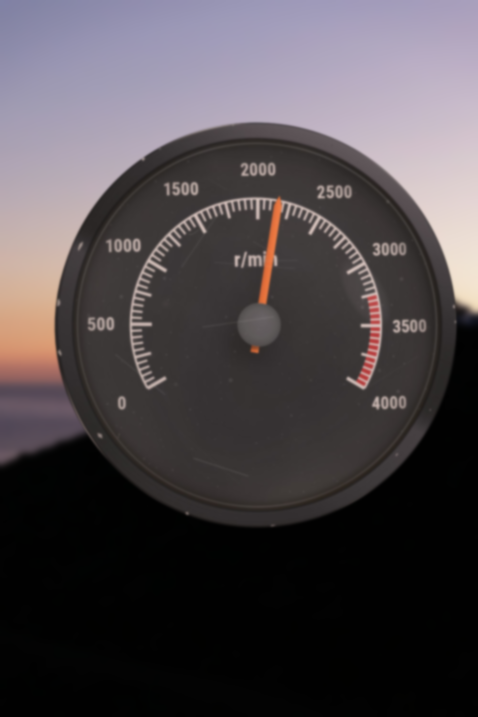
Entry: 2150 (rpm)
